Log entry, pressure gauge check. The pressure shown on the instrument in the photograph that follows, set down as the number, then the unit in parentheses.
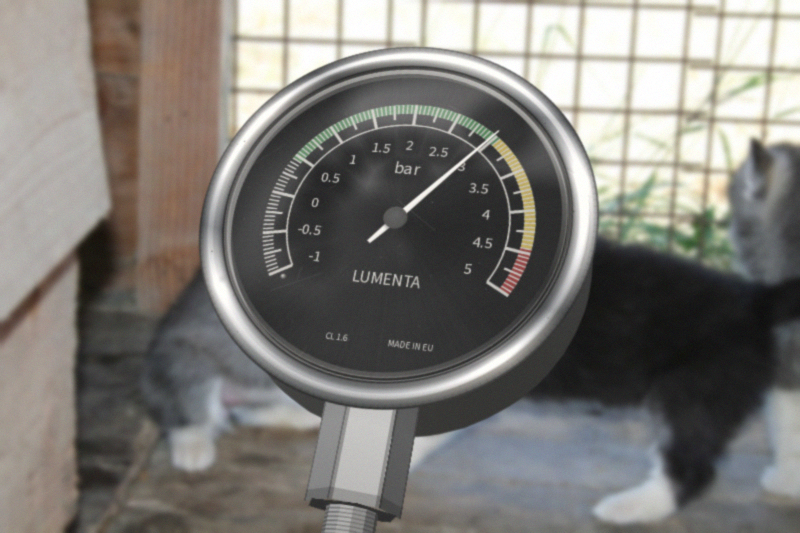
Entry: 3 (bar)
